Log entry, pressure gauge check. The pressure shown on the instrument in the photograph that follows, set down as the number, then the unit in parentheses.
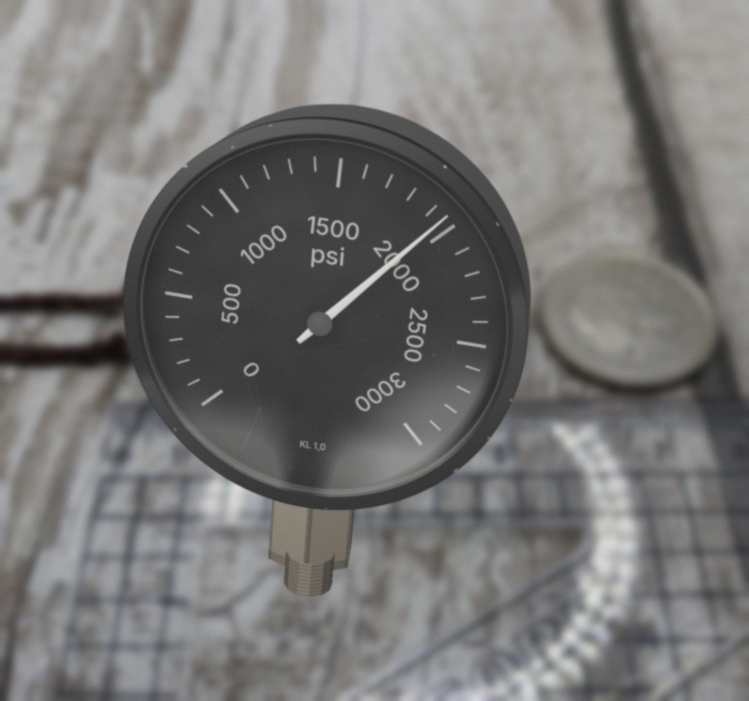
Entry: 1950 (psi)
